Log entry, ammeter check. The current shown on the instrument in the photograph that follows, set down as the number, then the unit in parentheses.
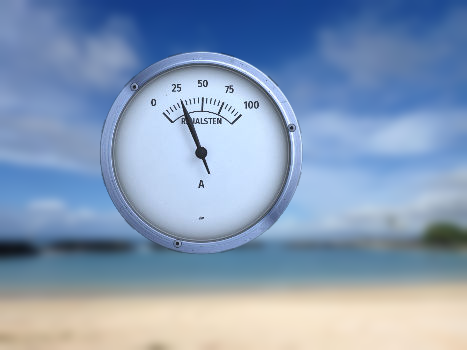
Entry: 25 (A)
